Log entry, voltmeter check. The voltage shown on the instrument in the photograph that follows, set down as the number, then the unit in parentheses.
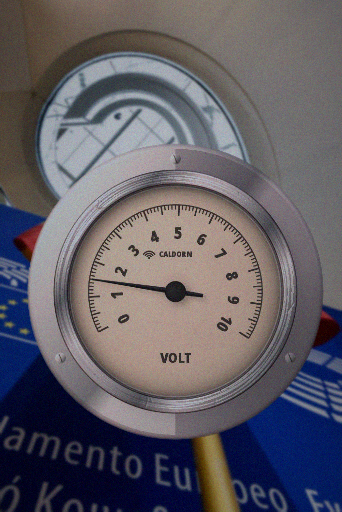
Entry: 1.5 (V)
